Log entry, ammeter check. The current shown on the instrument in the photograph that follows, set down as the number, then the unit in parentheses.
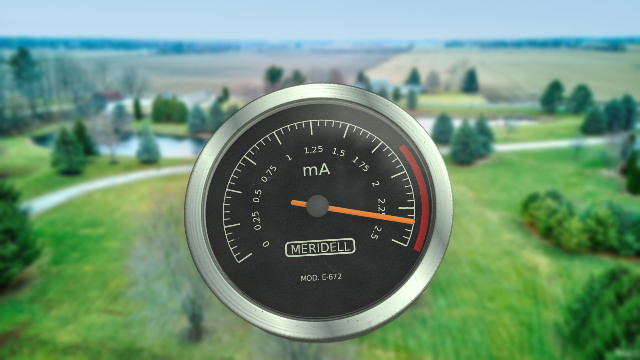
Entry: 2.35 (mA)
